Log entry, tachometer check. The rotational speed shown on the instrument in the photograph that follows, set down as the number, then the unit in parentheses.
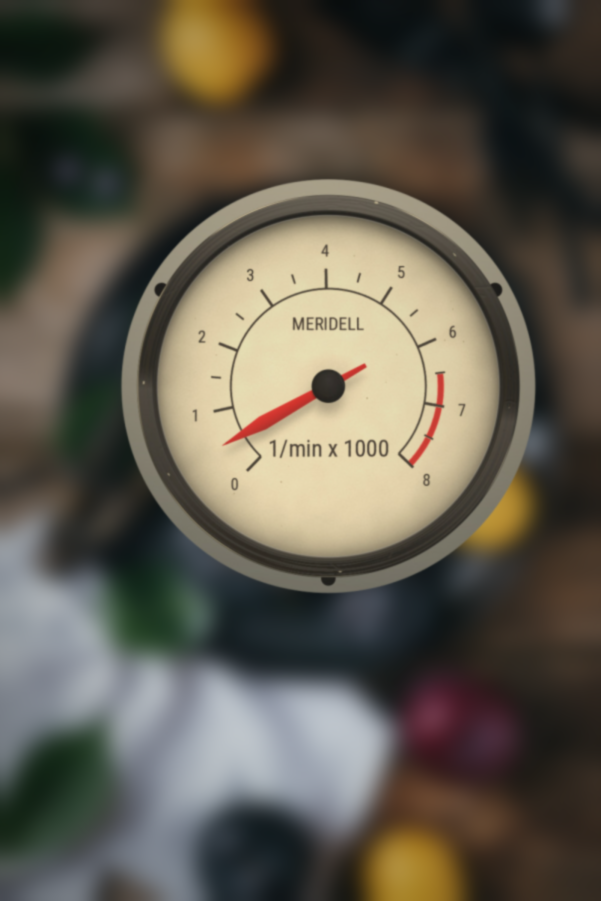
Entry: 500 (rpm)
